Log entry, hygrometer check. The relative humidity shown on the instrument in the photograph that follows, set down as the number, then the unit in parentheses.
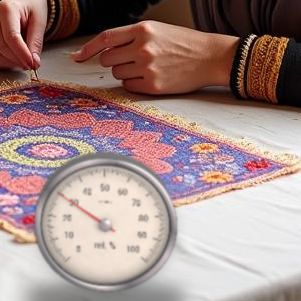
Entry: 30 (%)
